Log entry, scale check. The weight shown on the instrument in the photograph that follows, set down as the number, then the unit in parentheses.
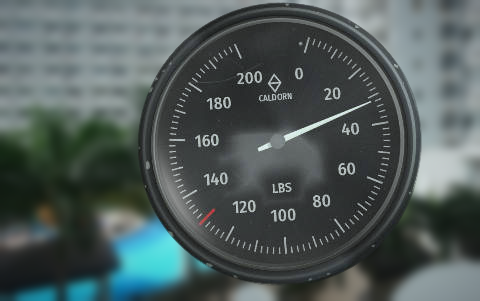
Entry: 32 (lb)
